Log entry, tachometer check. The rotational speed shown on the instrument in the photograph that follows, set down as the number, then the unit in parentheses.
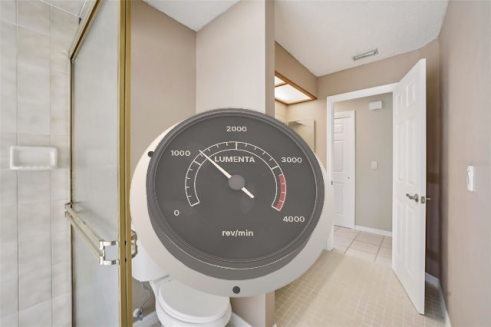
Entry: 1200 (rpm)
